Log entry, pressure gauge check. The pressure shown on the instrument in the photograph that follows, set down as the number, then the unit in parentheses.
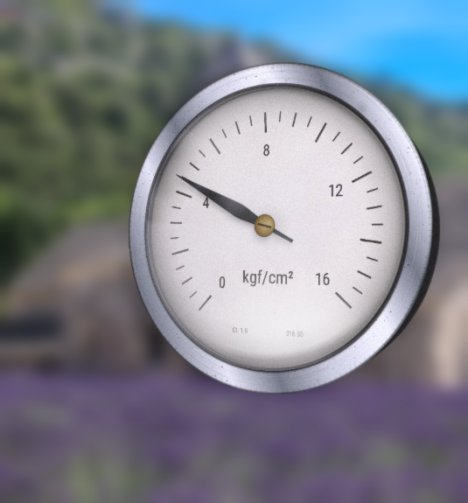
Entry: 4.5 (kg/cm²)
